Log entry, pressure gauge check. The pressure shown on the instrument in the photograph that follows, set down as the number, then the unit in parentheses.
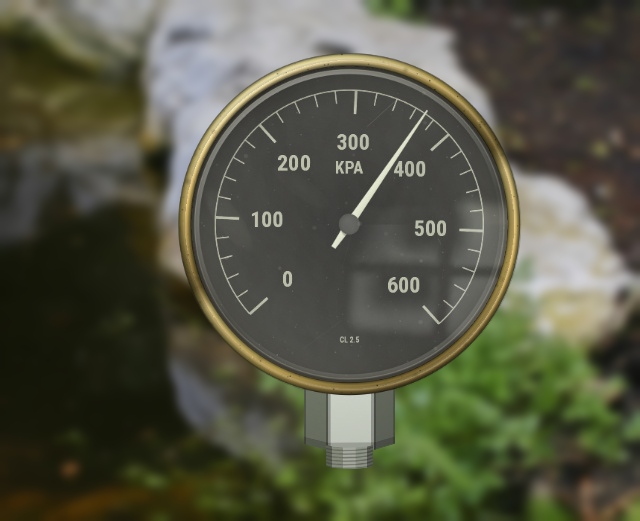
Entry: 370 (kPa)
